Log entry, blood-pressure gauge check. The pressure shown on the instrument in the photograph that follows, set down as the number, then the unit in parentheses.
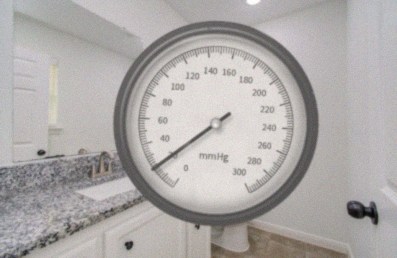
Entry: 20 (mmHg)
